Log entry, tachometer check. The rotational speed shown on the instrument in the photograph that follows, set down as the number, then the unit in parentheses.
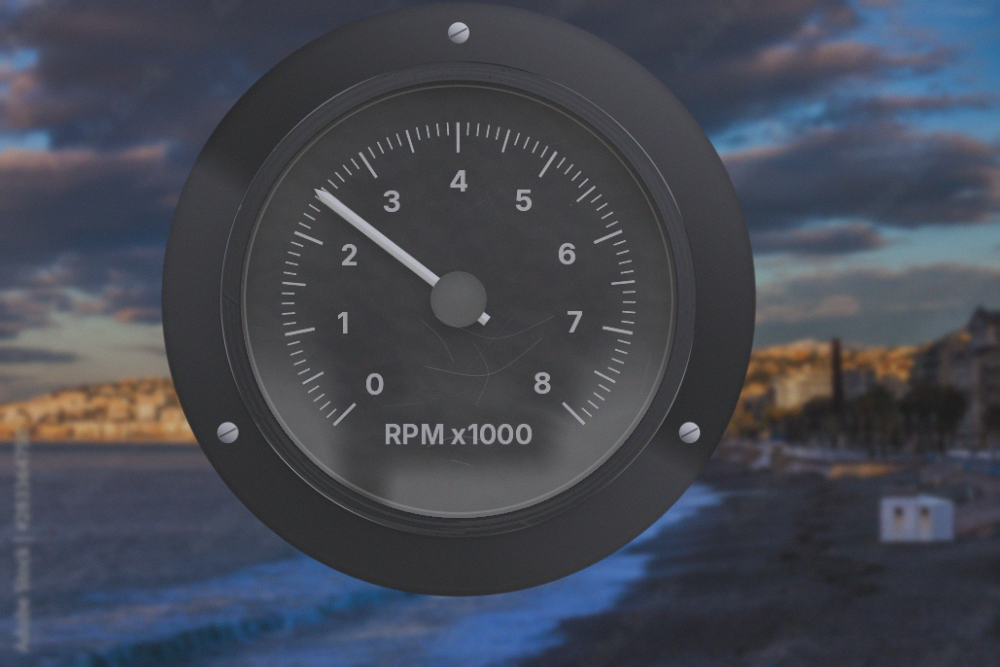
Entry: 2450 (rpm)
